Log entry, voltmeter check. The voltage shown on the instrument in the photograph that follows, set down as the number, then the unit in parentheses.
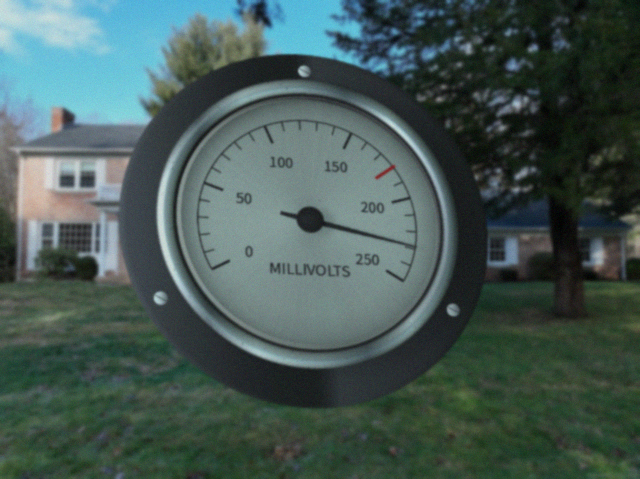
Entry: 230 (mV)
